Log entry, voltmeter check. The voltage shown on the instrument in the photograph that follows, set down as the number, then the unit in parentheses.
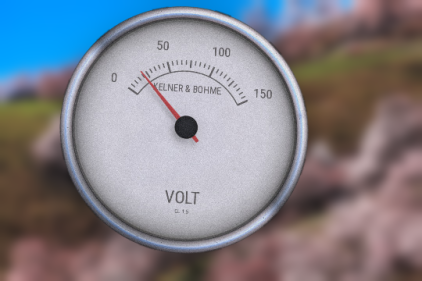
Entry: 20 (V)
